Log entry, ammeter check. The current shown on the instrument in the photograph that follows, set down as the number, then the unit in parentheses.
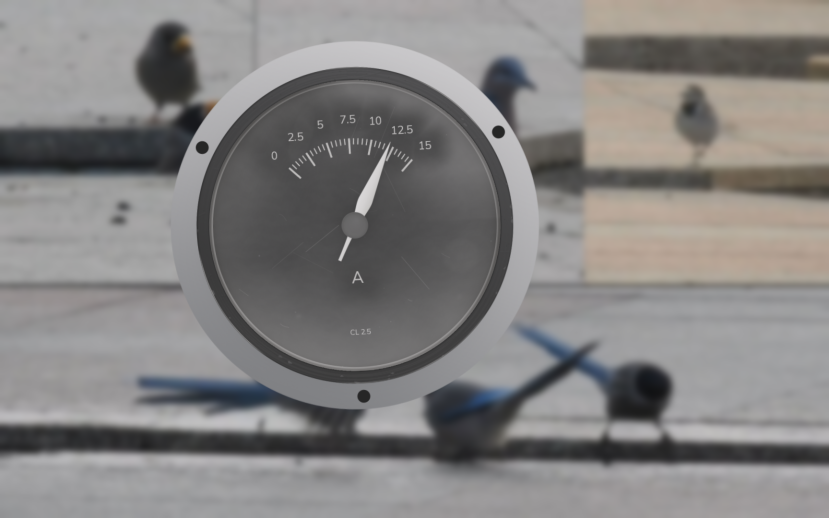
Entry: 12 (A)
